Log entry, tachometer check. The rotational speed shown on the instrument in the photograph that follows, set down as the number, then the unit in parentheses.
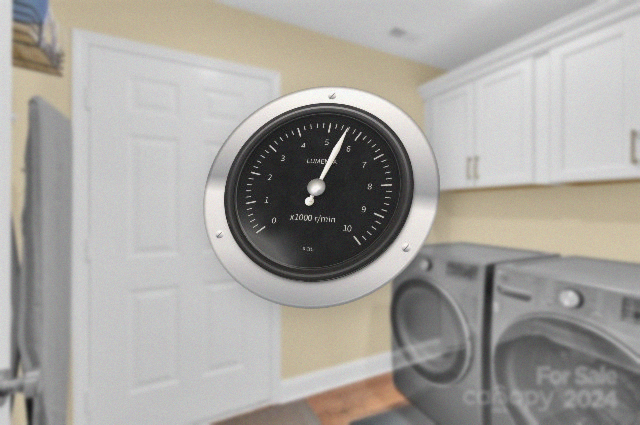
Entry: 5600 (rpm)
